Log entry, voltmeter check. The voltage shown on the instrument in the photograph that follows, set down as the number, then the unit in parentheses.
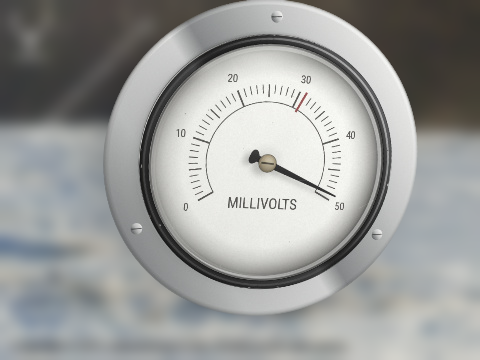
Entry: 49 (mV)
